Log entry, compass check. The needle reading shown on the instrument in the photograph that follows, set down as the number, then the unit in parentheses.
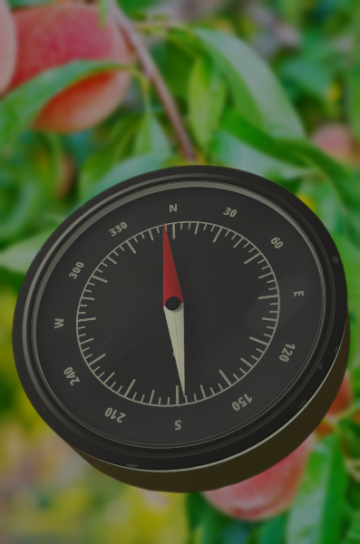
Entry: 355 (°)
